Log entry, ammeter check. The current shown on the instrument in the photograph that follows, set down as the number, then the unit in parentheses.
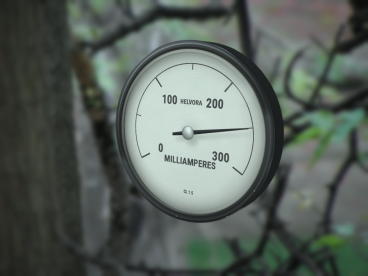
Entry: 250 (mA)
